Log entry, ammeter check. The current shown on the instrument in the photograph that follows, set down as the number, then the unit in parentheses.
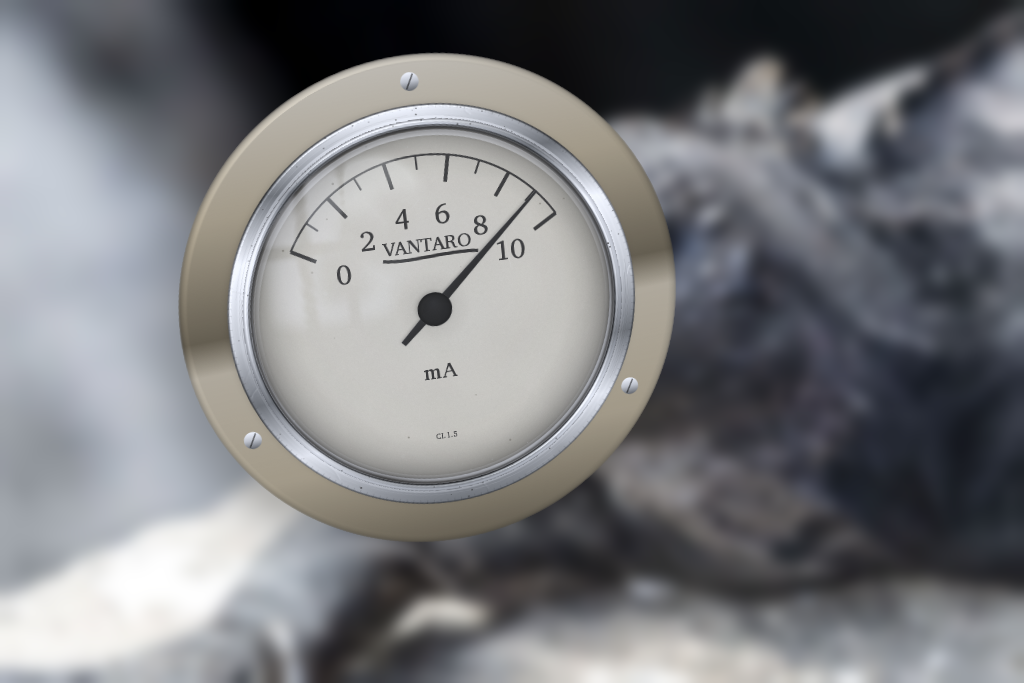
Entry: 9 (mA)
